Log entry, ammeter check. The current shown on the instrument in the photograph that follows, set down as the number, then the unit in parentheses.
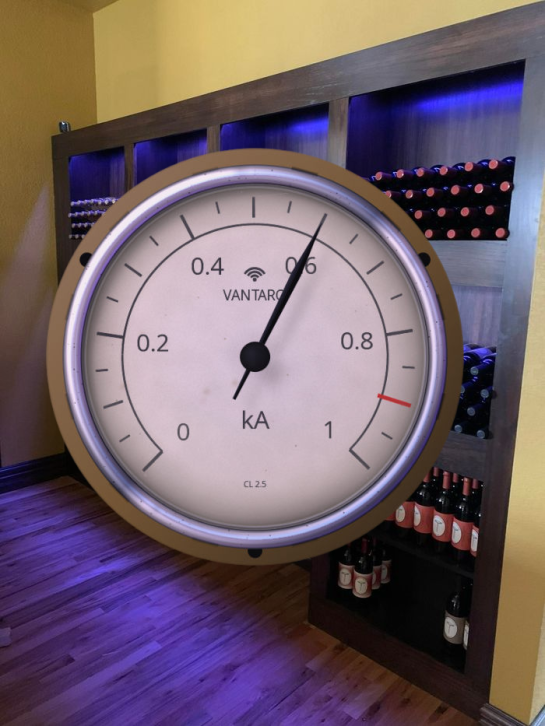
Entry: 0.6 (kA)
